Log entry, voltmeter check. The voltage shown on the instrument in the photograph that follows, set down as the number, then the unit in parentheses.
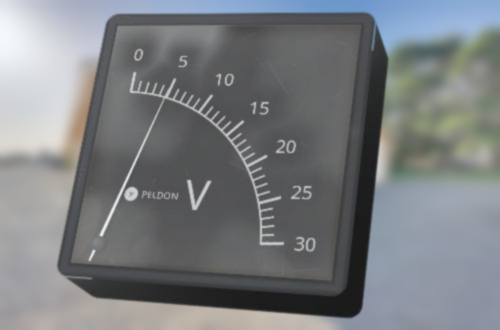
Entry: 5 (V)
